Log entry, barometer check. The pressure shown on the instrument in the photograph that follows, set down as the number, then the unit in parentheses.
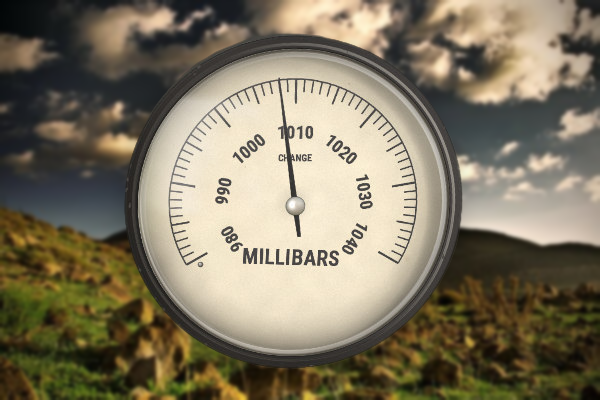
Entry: 1008 (mbar)
